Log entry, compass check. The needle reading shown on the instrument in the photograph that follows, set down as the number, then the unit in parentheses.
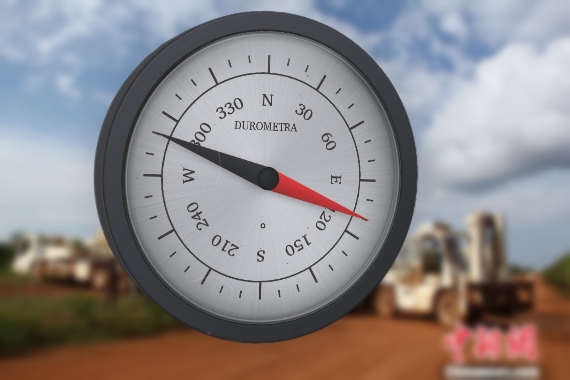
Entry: 110 (°)
